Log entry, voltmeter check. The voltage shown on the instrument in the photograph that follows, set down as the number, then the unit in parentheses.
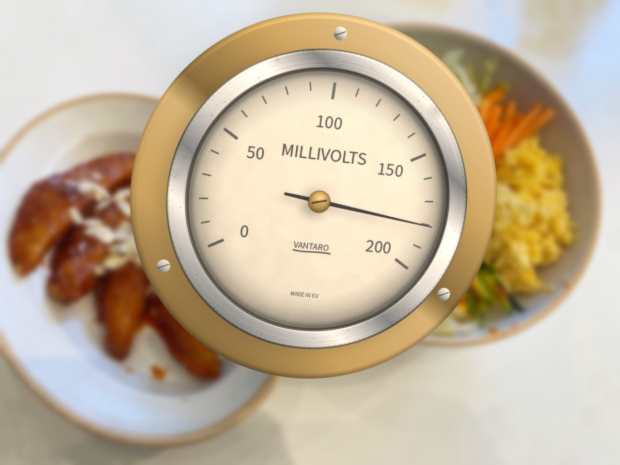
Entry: 180 (mV)
